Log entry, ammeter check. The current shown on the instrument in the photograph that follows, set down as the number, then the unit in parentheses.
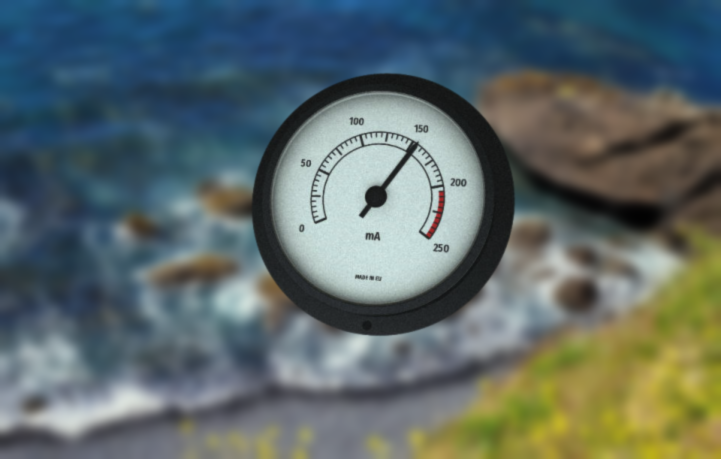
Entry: 155 (mA)
